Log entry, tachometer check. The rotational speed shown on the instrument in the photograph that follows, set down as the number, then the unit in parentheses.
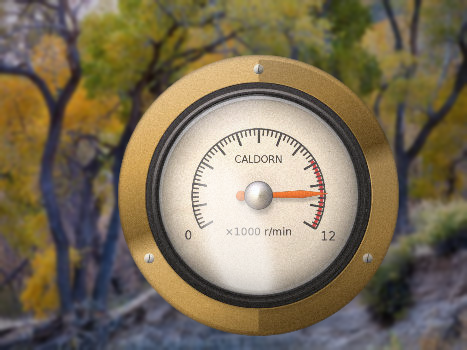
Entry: 10400 (rpm)
